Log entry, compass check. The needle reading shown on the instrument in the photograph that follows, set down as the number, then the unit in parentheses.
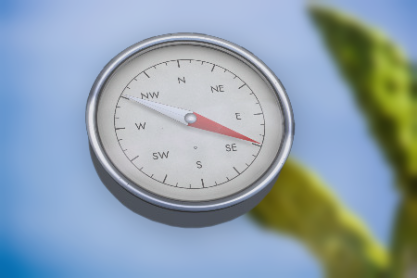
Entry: 120 (°)
